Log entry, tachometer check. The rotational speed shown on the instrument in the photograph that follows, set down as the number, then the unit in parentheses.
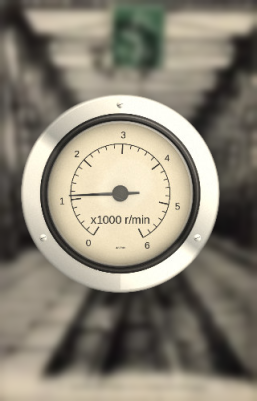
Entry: 1100 (rpm)
